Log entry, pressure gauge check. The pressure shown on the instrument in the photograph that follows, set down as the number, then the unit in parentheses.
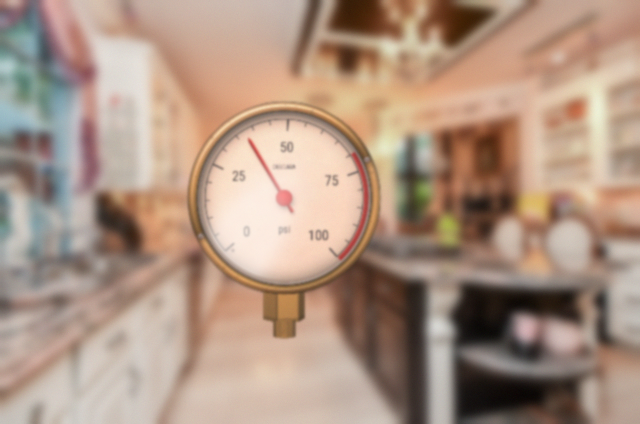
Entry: 37.5 (psi)
